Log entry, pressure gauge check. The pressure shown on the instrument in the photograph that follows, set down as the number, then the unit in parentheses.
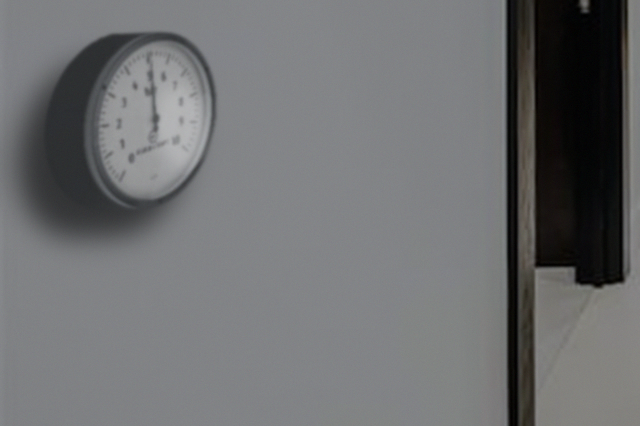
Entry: 5 (bar)
